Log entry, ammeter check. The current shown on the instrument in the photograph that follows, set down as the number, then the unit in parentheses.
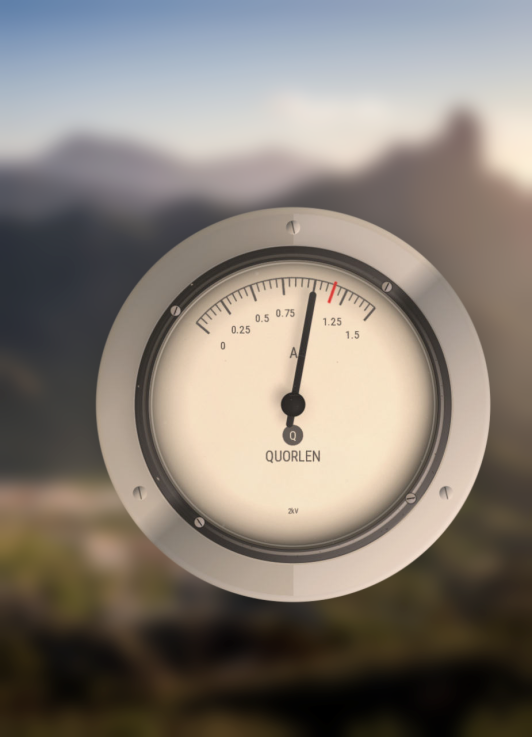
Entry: 1 (A)
